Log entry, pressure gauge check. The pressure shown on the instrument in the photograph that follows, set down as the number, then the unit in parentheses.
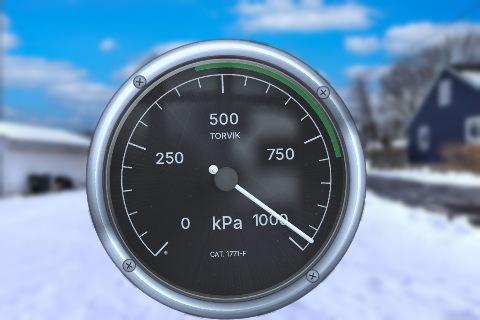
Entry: 975 (kPa)
